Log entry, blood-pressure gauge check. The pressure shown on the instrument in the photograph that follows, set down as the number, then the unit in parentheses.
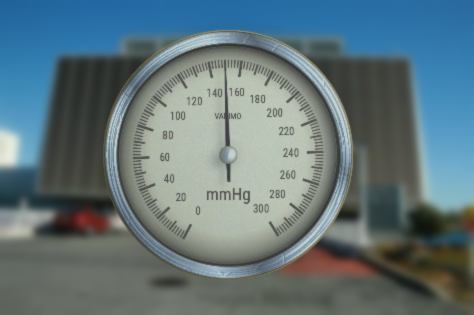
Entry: 150 (mmHg)
